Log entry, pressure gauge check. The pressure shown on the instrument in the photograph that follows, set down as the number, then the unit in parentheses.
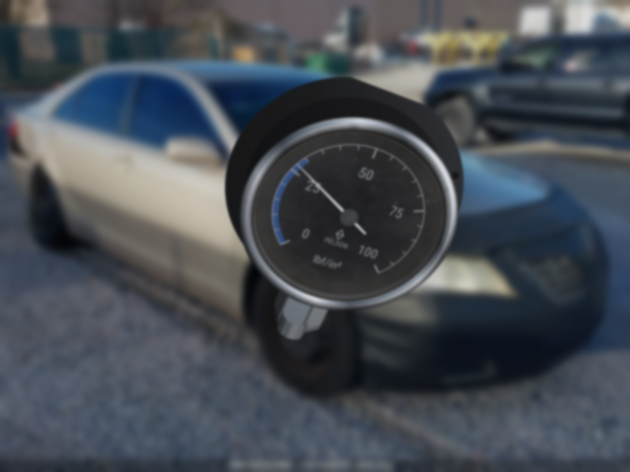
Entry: 27.5 (psi)
